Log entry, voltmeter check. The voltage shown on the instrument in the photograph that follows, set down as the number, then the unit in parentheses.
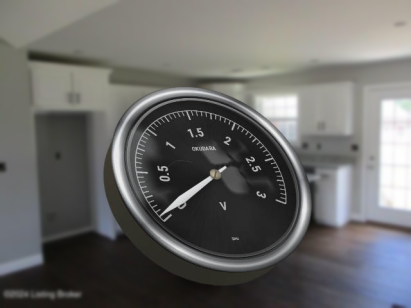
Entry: 0.05 (V)
